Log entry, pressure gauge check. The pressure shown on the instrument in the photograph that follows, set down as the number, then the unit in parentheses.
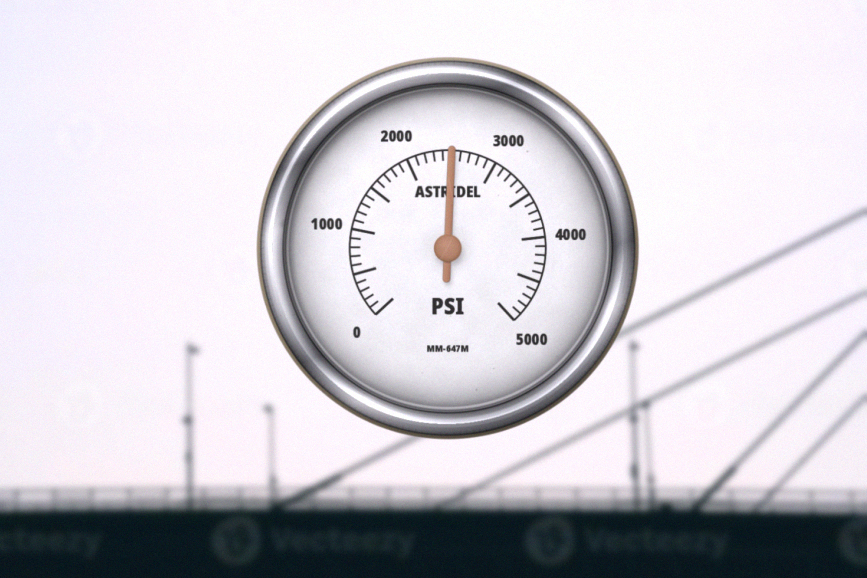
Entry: 2500 (psi)
